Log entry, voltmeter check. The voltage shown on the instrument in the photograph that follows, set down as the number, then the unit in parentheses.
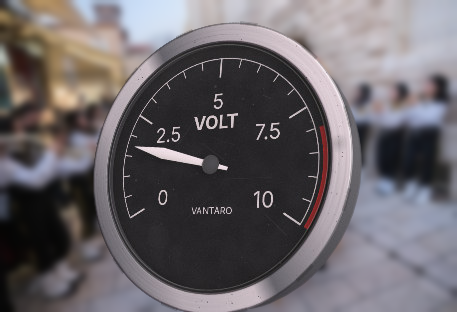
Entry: 1.75 (V)
